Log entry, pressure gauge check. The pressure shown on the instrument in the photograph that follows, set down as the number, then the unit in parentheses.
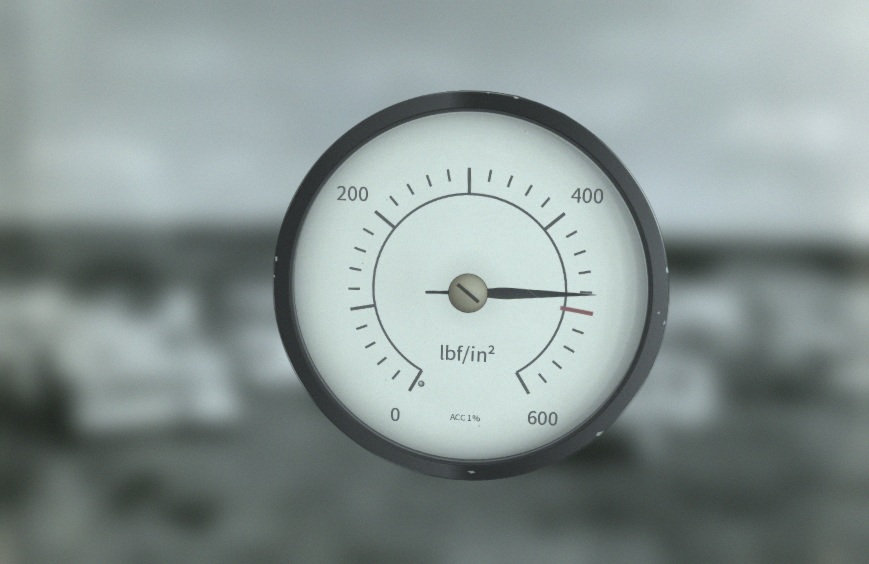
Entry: 480 (psi)
